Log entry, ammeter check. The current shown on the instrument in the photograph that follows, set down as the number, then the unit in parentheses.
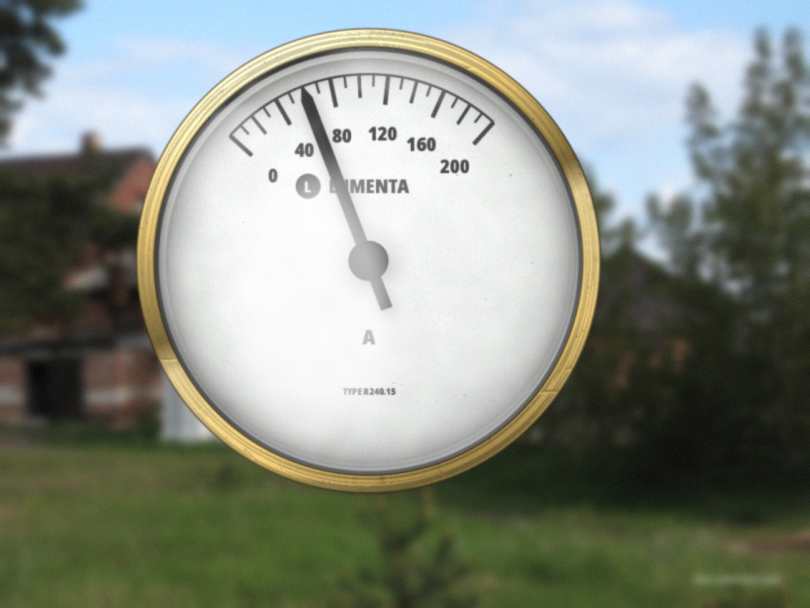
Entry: 60 (A)
